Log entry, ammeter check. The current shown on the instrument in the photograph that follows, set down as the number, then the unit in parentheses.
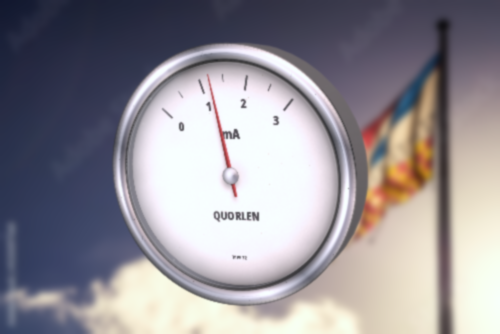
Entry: 1.25 (mA)
